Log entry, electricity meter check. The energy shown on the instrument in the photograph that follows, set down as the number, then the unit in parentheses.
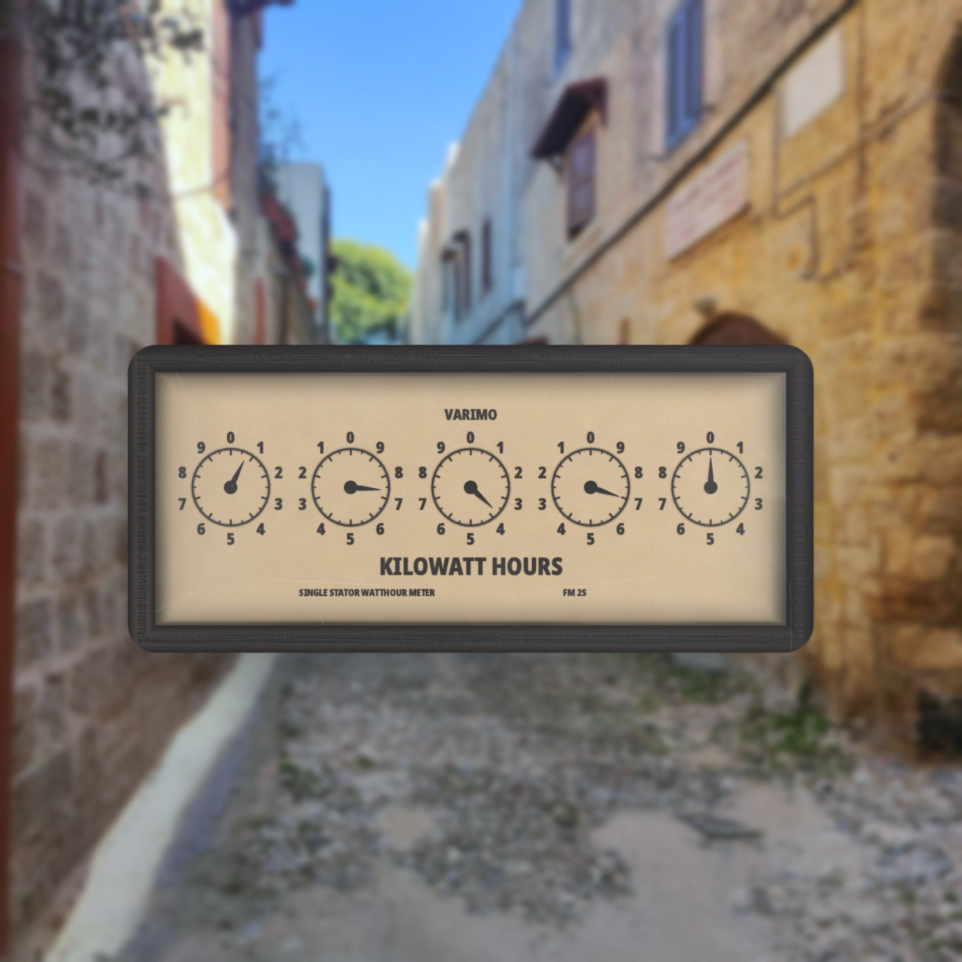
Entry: 7370 (kWh)
